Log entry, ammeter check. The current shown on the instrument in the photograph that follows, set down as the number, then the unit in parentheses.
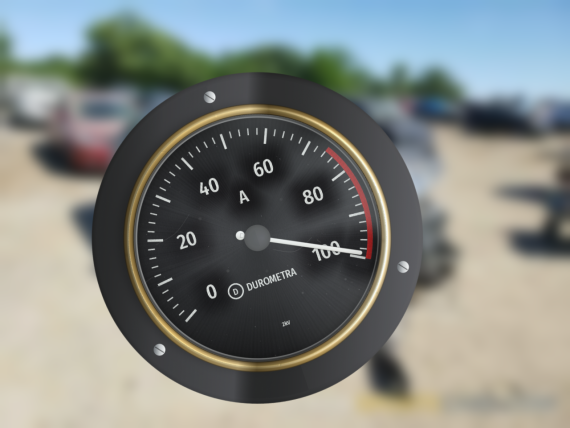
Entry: 99 (A)
